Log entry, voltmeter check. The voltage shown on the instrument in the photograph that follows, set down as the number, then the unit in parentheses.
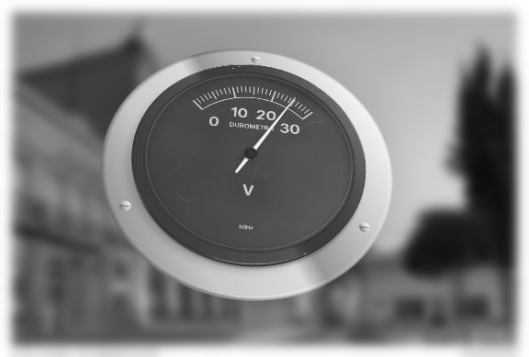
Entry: 25 (V)
